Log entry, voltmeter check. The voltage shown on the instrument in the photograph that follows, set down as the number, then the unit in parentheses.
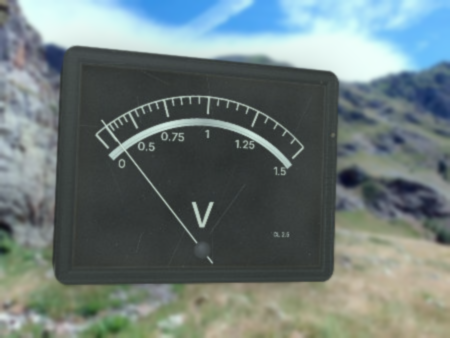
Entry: 0.25 (V)
